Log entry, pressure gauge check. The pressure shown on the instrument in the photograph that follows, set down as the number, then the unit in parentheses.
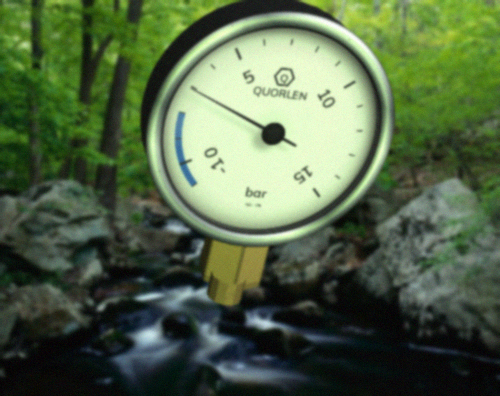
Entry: 3 (bar)
